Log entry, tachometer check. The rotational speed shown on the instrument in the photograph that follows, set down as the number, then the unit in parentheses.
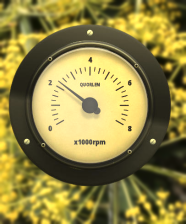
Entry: 2250 (rpm)
